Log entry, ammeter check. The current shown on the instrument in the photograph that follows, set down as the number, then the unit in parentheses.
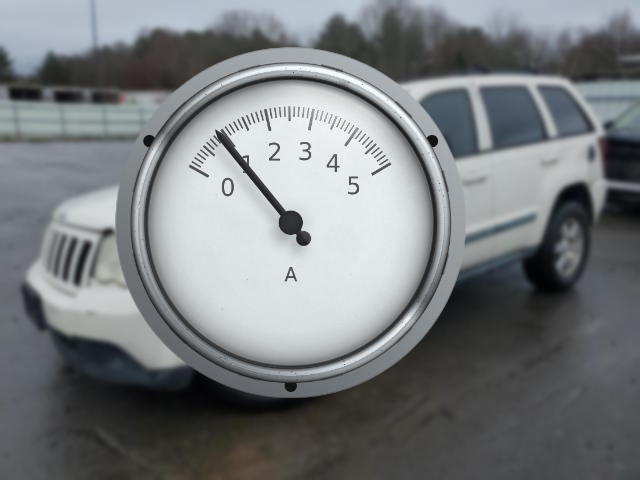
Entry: 0.9 (A)
